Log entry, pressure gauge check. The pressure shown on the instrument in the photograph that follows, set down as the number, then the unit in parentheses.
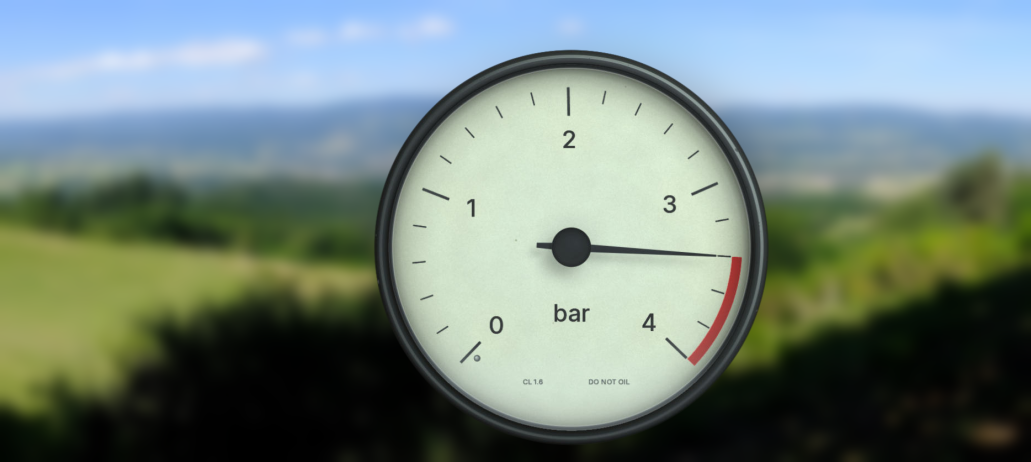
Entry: 3.4 (bar)
